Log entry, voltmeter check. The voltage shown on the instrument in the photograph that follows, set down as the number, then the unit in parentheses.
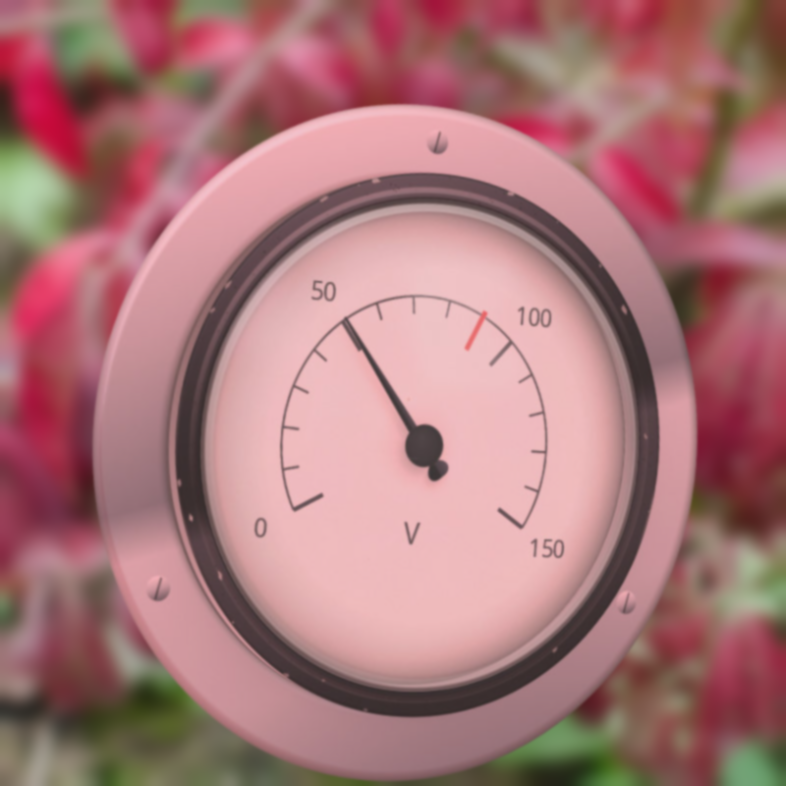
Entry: 50 (V)
